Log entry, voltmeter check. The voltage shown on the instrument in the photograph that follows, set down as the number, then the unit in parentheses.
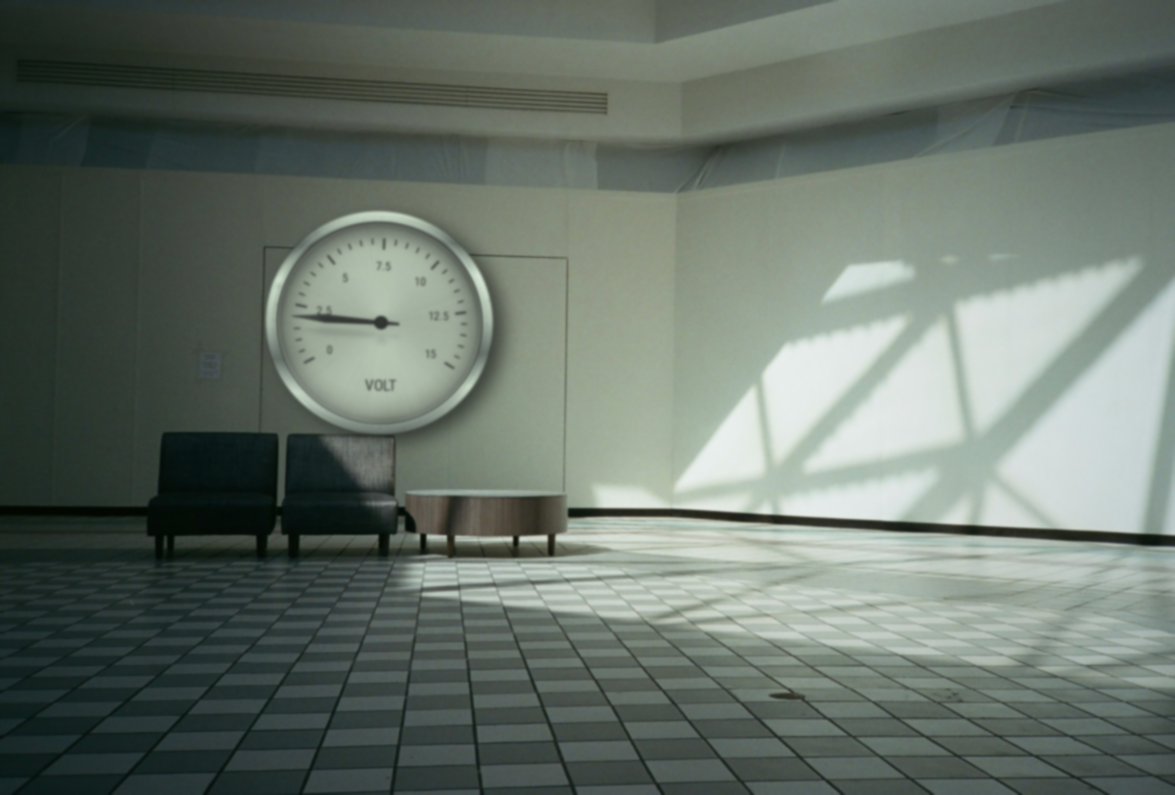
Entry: 2 (V)
